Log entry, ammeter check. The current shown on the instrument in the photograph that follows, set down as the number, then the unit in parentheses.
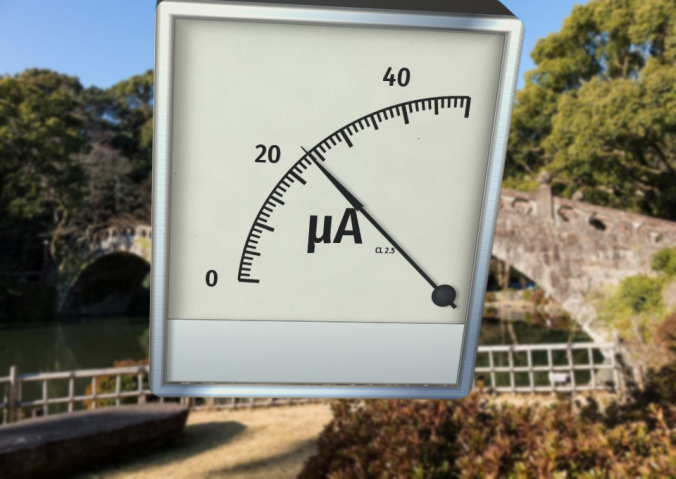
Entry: 24 (µA)
